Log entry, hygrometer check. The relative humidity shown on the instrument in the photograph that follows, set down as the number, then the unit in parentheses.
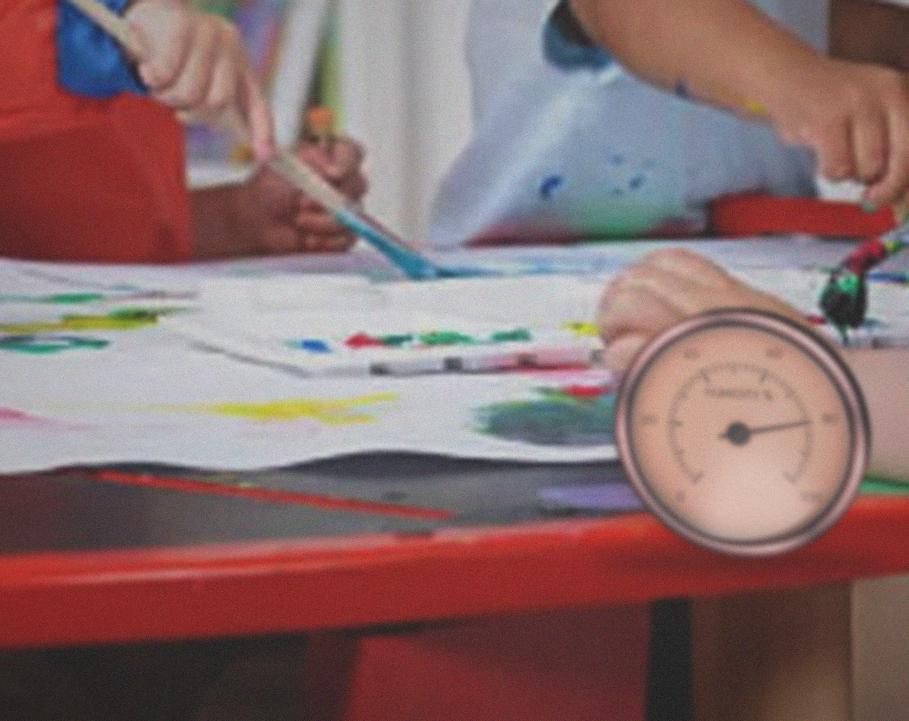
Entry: 80 (%)
